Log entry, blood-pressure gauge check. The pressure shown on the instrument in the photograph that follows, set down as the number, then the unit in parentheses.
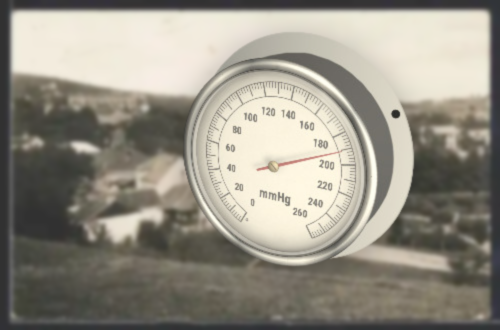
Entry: 190 (mmHg)
